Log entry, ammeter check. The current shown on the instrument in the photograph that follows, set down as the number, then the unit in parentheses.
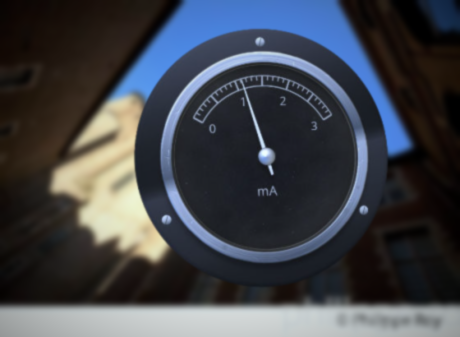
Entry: 1.1 (mA)
